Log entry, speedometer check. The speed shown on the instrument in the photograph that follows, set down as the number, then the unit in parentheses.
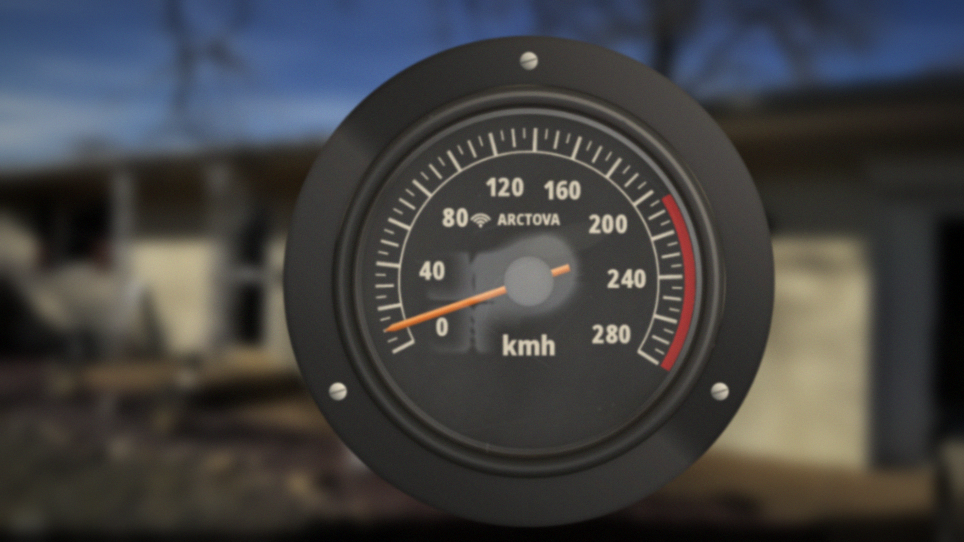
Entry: 10 (km/h)
